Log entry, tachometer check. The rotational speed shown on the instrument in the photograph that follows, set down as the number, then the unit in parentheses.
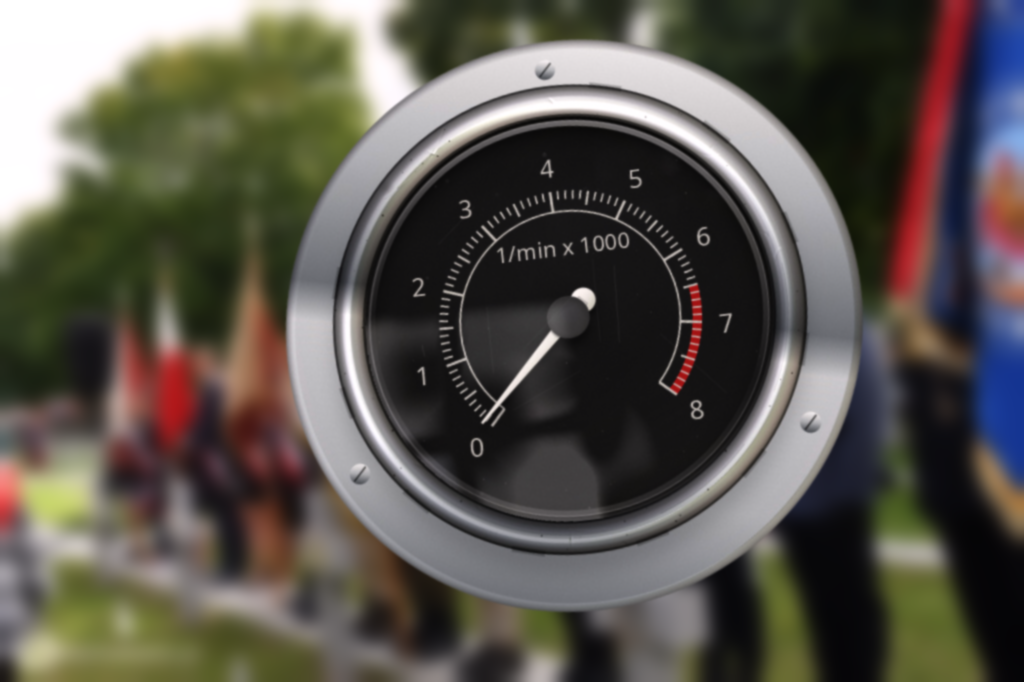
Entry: 100 (rpm)
